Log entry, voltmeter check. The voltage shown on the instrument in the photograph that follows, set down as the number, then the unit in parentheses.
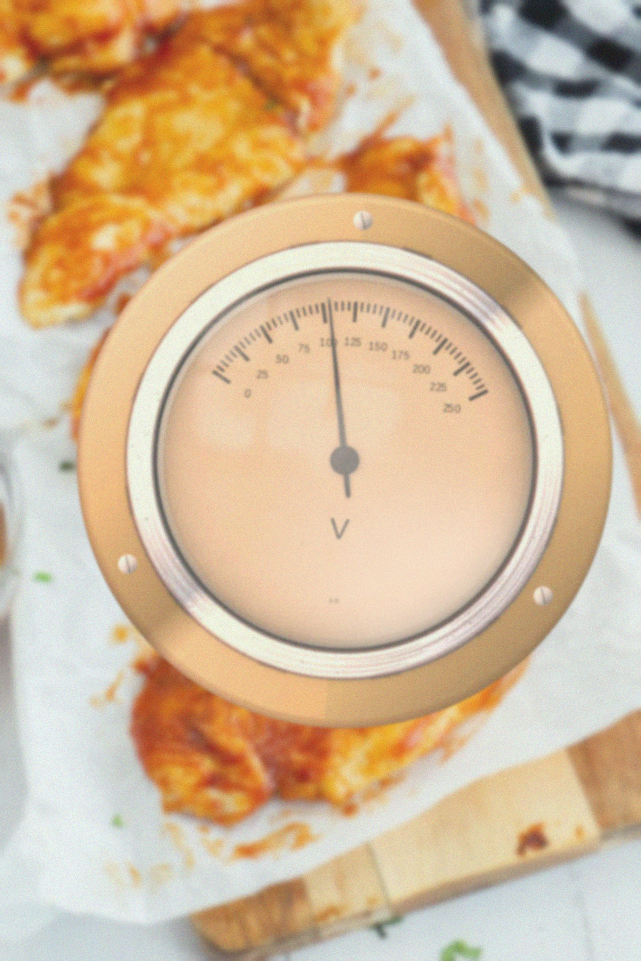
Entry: 105 (V)
